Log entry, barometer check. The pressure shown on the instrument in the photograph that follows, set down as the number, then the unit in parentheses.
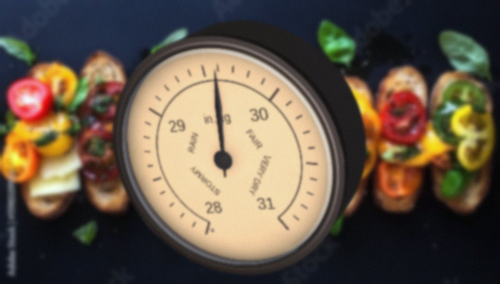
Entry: 29.6 (inHg)
